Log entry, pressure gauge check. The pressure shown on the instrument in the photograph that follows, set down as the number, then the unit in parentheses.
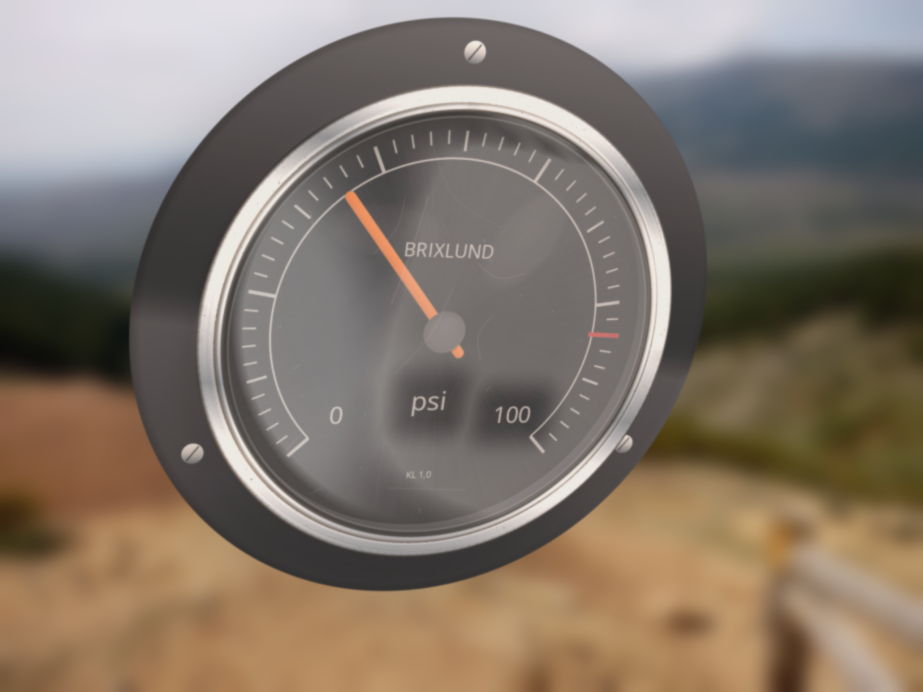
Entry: 35 (psi)
